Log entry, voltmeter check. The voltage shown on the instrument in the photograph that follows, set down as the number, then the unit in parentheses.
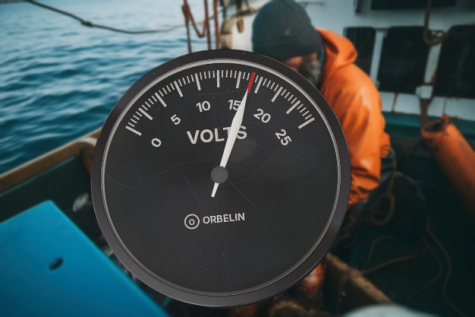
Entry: 16.5 (V)
